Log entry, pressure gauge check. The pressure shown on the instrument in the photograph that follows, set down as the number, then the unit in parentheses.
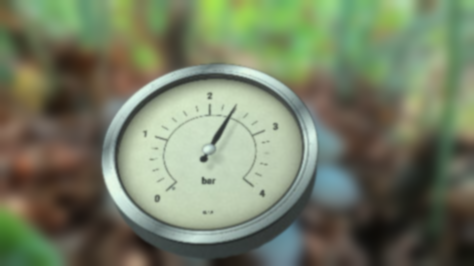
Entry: 2.4 (bar)
